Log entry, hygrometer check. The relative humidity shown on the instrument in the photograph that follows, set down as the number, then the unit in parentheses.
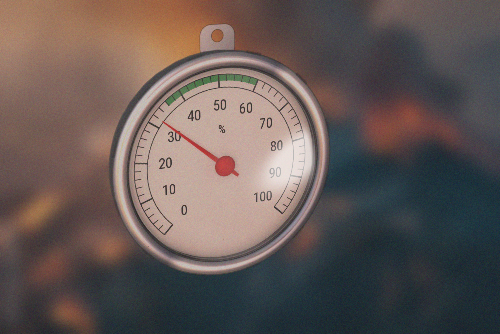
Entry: 32 (%)
